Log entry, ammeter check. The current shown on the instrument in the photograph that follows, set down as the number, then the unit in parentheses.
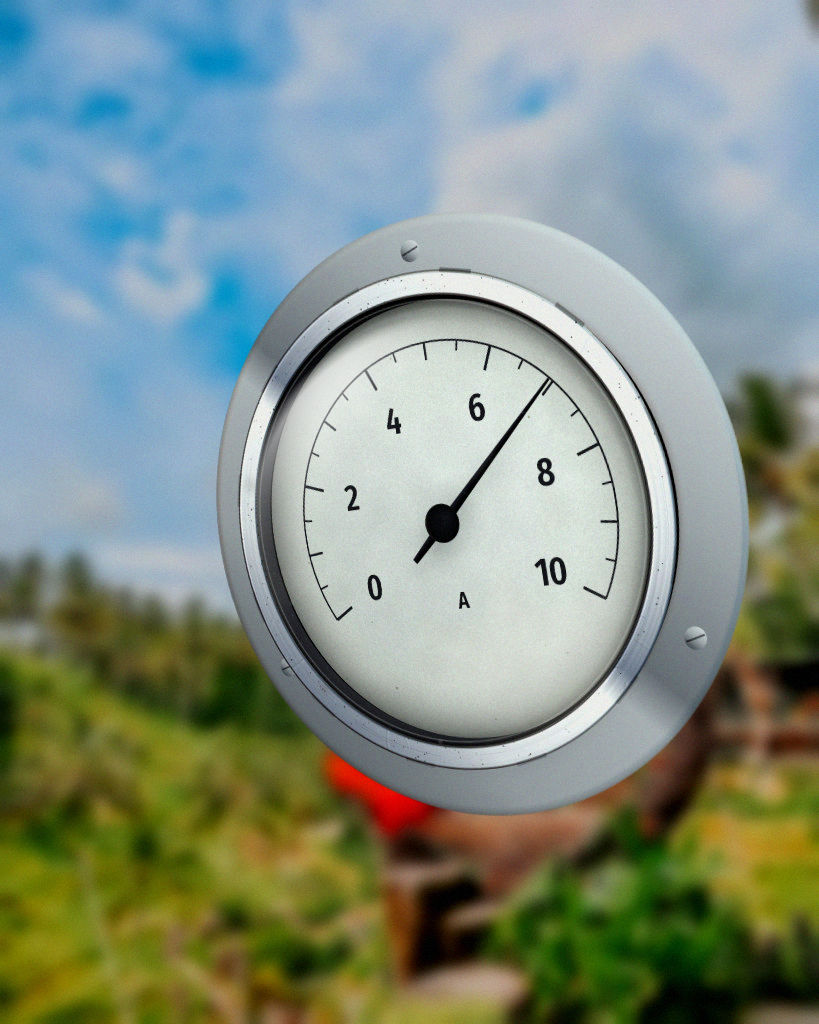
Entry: 7 (A)
